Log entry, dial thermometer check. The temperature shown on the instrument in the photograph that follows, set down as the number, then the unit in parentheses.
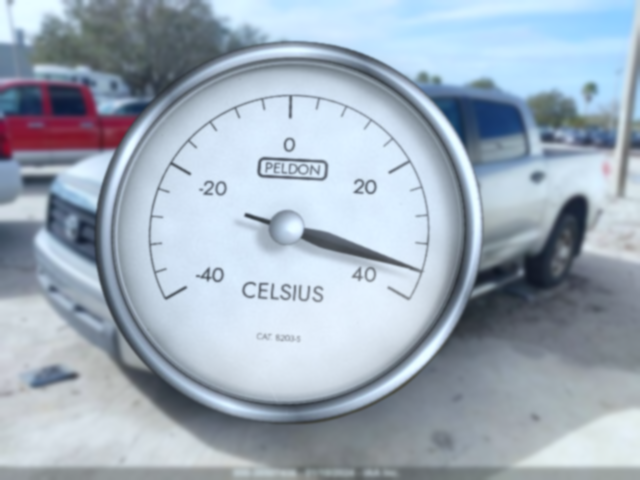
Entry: 36 (°C)
